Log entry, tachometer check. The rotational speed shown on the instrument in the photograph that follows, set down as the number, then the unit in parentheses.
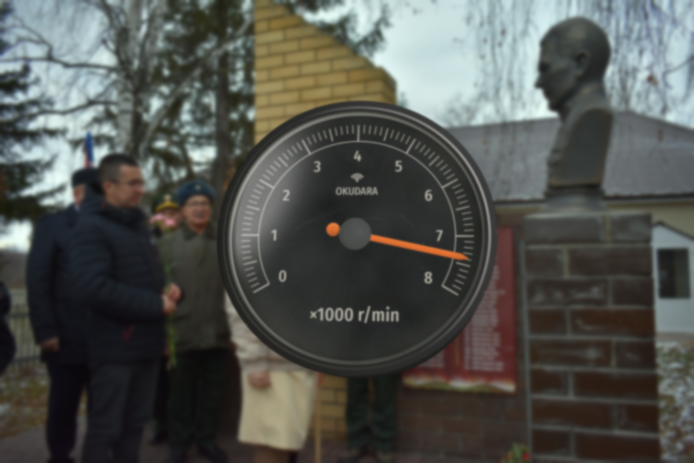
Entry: 7400 (rpm)
